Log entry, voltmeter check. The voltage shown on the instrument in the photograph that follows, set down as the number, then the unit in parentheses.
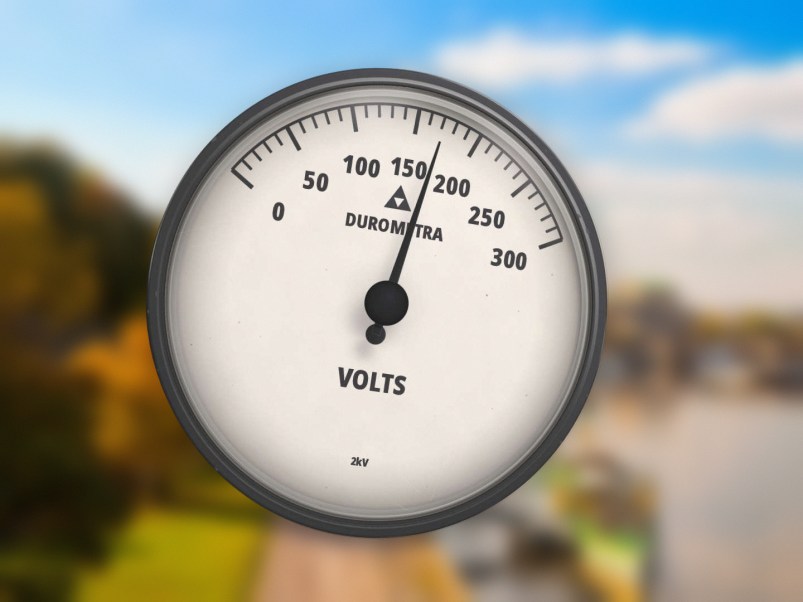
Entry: 170 (V)
